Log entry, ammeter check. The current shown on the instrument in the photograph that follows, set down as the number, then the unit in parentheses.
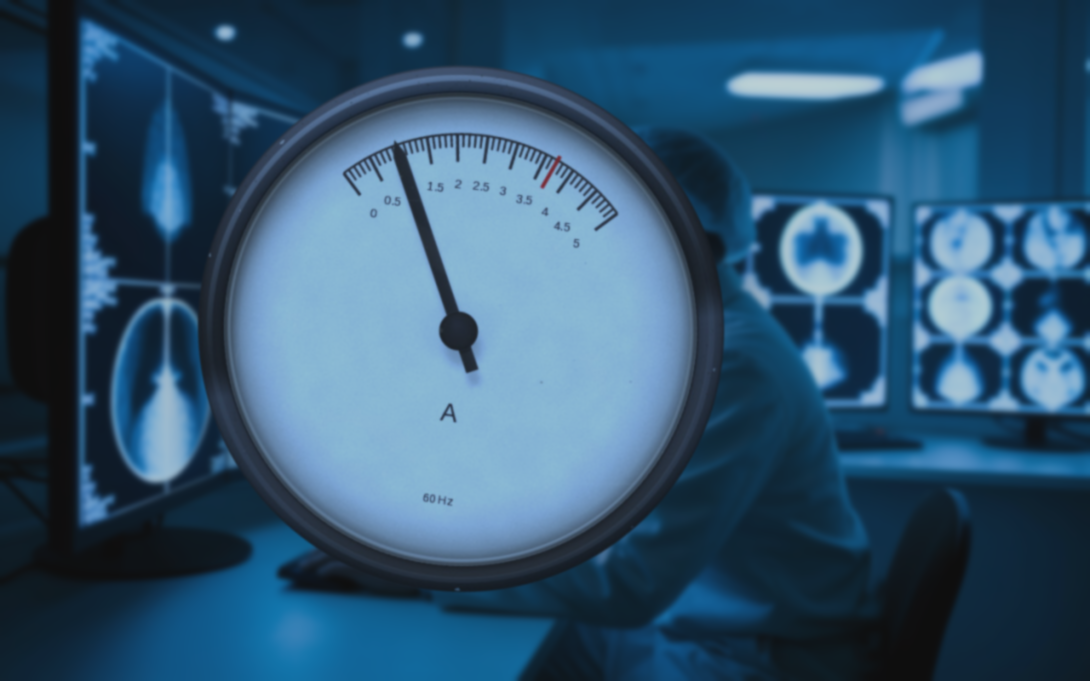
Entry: 1 (A)
